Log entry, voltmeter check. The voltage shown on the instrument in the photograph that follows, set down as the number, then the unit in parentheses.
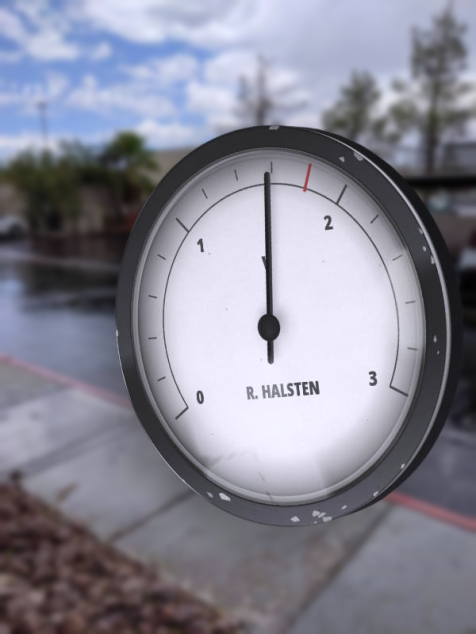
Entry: 1.6 (V)
